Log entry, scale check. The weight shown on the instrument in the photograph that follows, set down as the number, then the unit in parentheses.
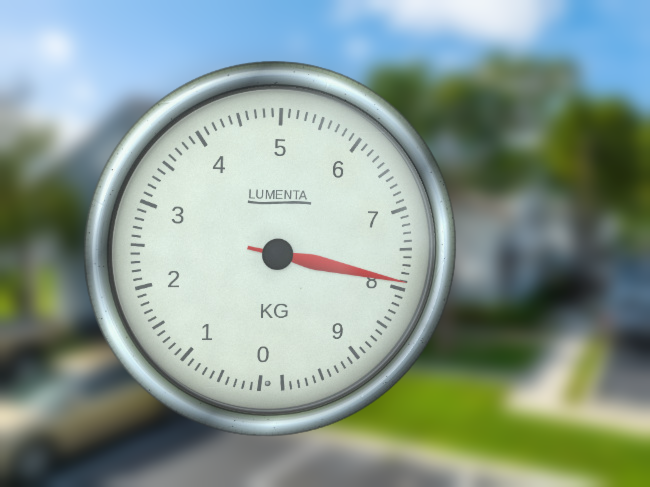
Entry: 7.9 (kg)
